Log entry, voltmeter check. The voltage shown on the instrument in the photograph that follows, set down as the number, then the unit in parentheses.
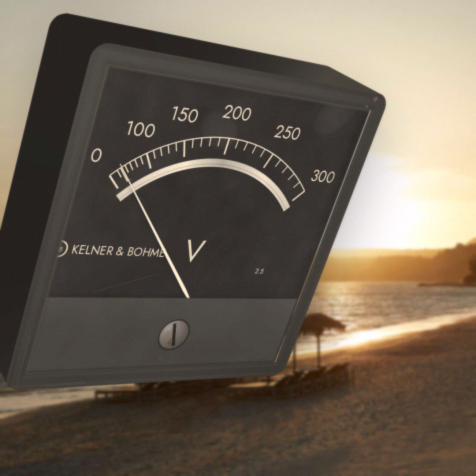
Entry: 50 (V)
